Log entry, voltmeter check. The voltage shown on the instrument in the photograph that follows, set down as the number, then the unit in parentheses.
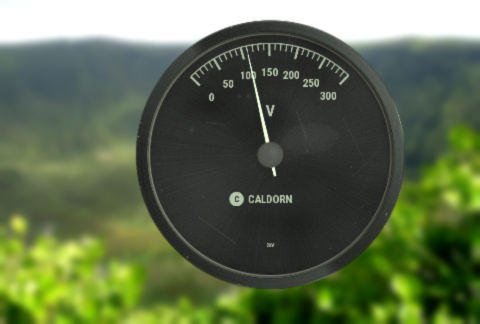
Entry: 110 (V)
